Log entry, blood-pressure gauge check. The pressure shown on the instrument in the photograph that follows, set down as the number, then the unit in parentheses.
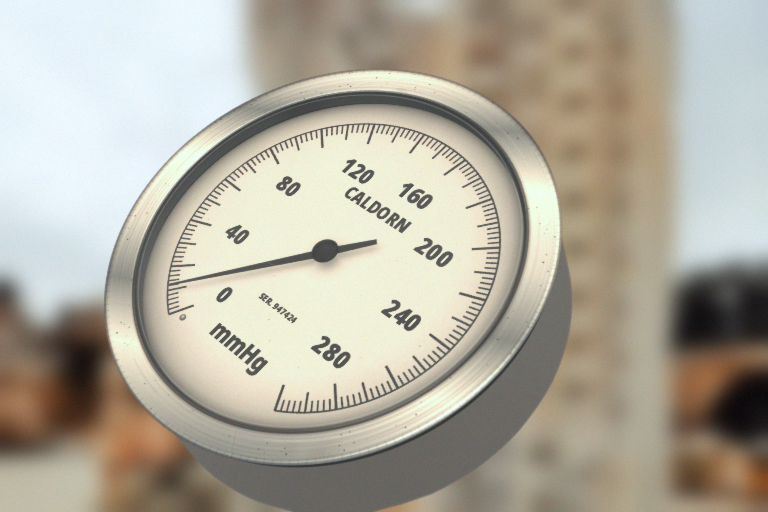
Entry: 10 (mmHg)
